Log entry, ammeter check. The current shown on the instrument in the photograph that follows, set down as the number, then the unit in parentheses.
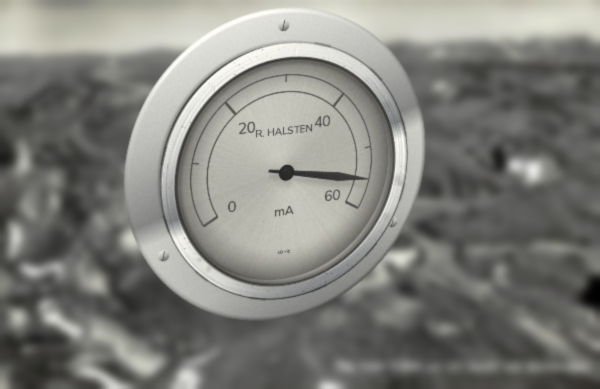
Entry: 55 (mA)
